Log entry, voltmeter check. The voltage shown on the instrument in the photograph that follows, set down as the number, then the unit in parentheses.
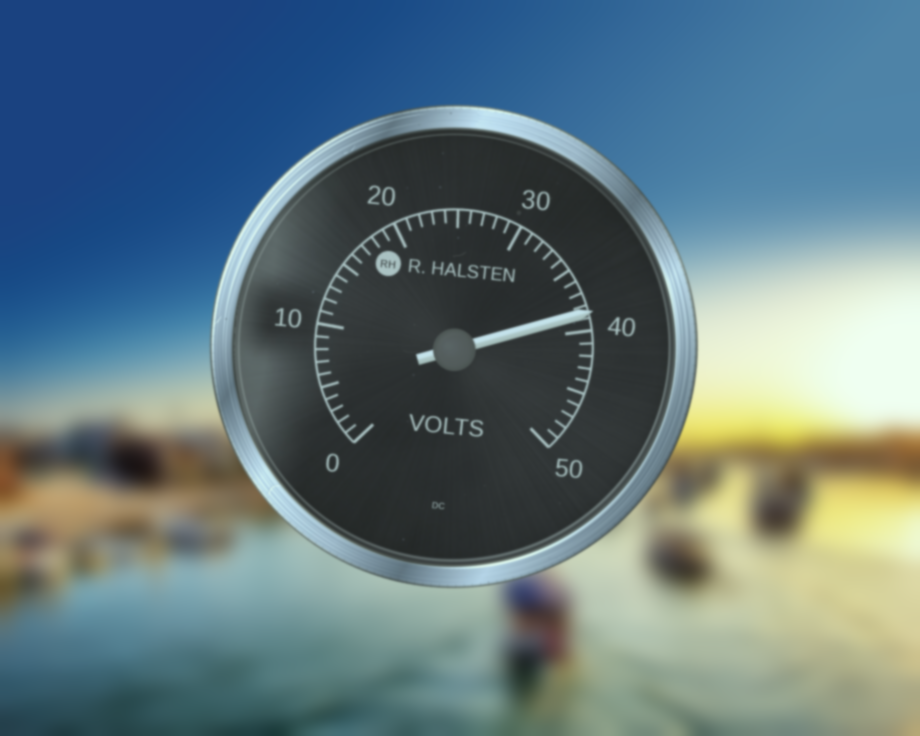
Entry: 38.5 (V)
